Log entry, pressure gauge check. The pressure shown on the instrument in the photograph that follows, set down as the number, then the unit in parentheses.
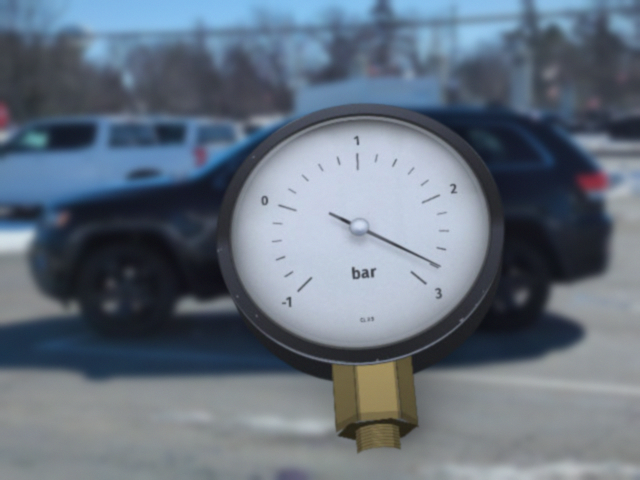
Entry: 2.8 (bar)
